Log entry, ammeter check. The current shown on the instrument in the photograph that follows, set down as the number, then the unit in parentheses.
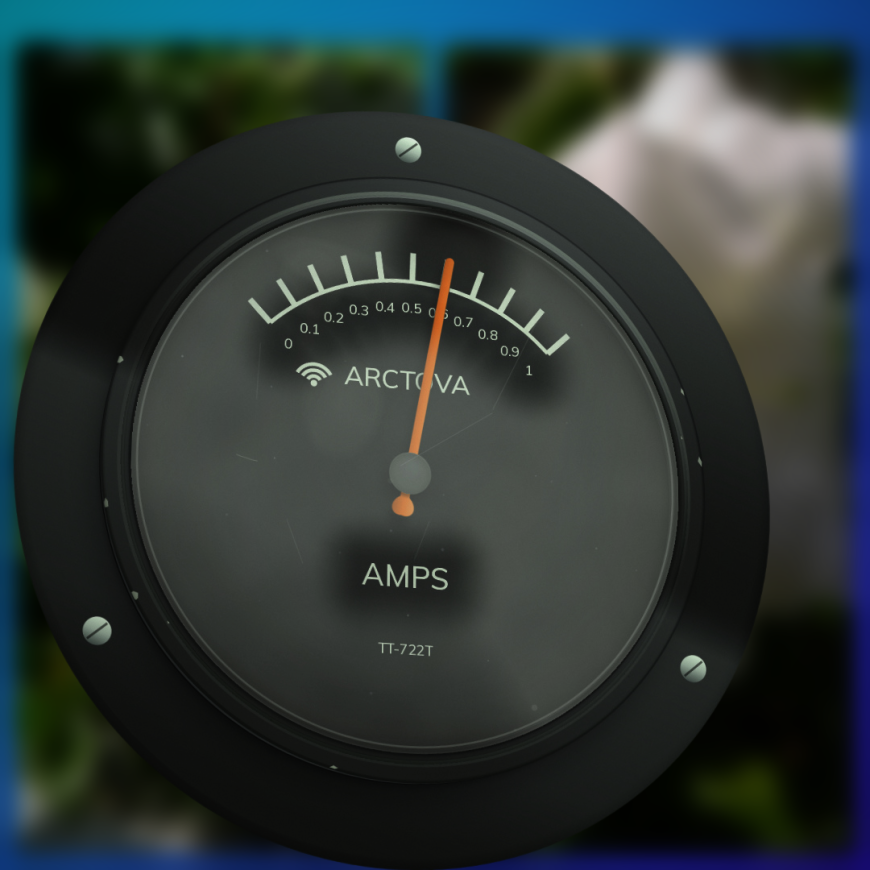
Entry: 0.6 (A)
